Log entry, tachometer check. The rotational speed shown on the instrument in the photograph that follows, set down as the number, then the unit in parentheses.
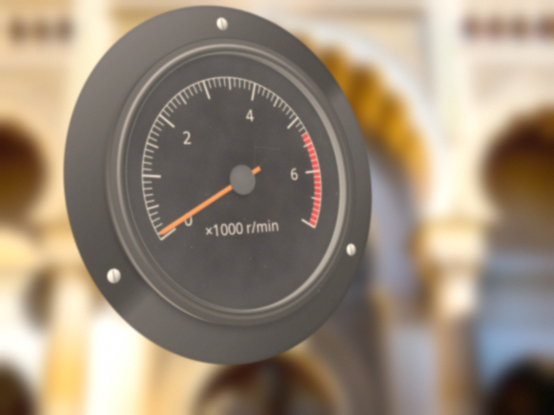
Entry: 100 (rpm)
